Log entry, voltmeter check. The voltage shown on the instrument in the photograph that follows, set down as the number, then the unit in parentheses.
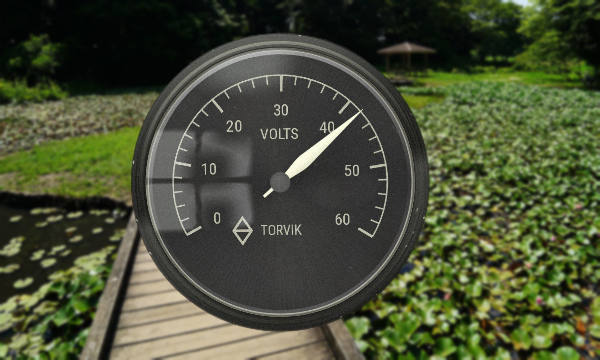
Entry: 42 (V)
